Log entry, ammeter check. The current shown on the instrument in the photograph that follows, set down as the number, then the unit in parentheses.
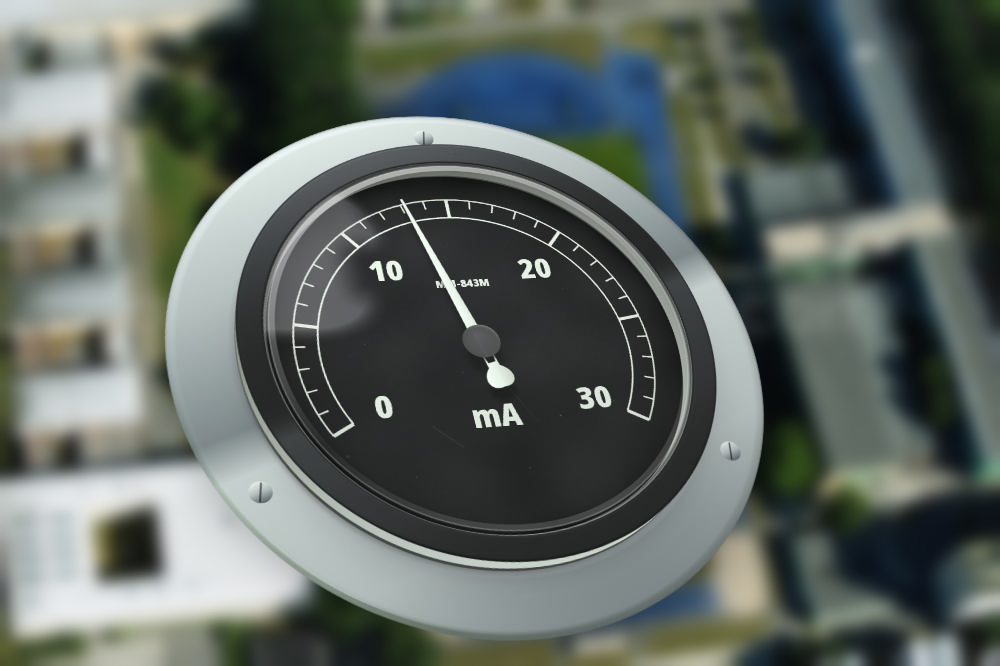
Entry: 13 (mA)
